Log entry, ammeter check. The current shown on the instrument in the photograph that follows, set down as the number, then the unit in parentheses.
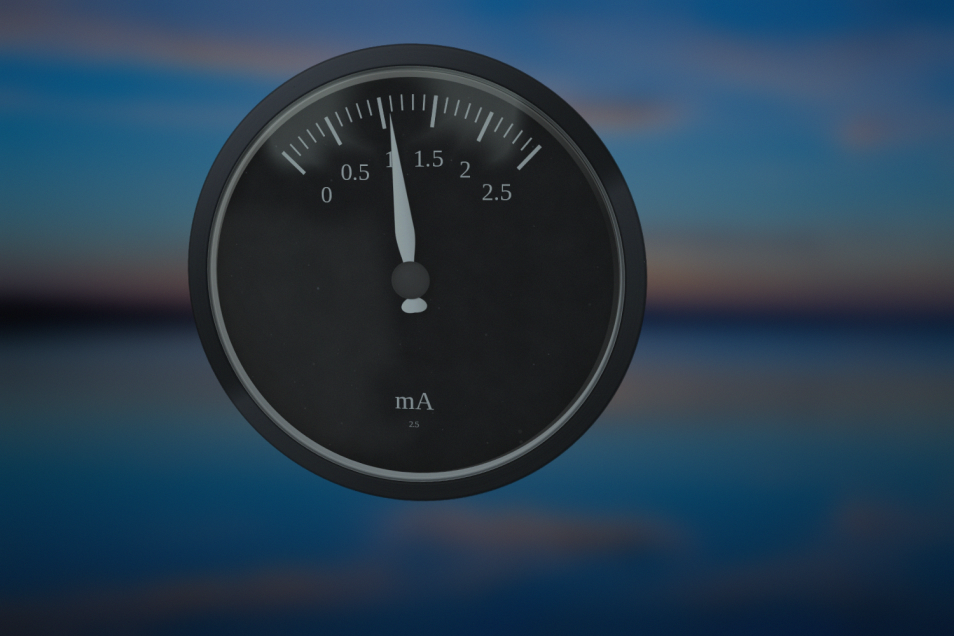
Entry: 1.1 (mA)
